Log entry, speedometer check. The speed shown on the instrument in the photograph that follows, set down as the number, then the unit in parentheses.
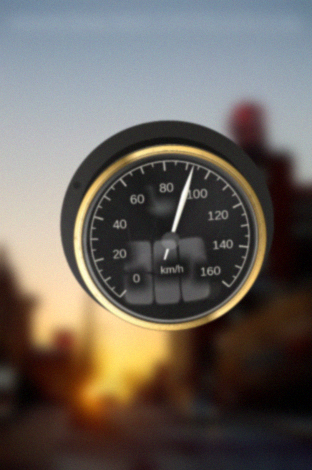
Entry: 92.5 (km/h)
